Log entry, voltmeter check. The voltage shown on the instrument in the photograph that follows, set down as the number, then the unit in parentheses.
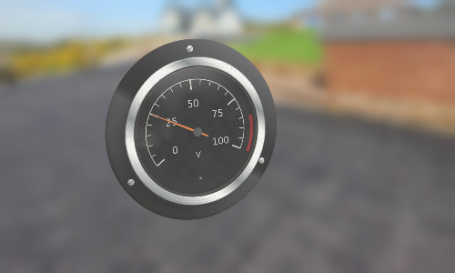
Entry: 25 (V)
